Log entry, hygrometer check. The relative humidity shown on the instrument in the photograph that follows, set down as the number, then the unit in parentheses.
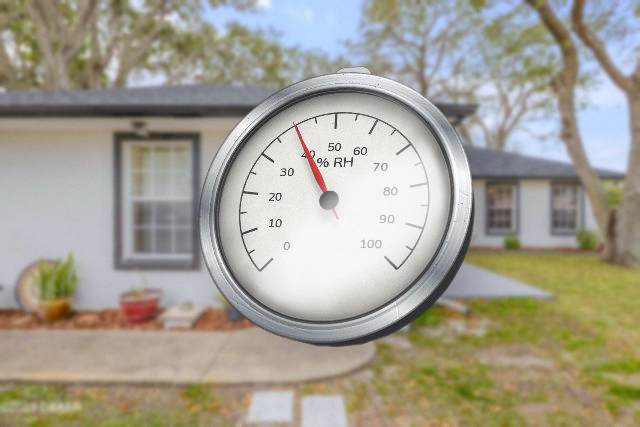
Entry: 40 (%)
